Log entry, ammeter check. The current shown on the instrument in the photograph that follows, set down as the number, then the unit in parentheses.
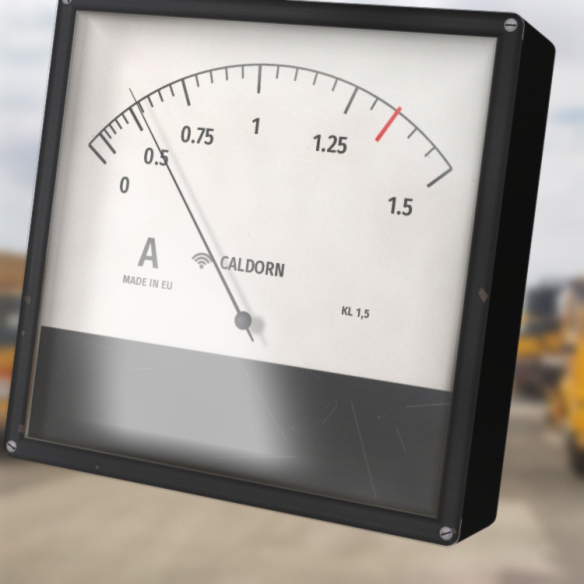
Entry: 0.55 (A)
